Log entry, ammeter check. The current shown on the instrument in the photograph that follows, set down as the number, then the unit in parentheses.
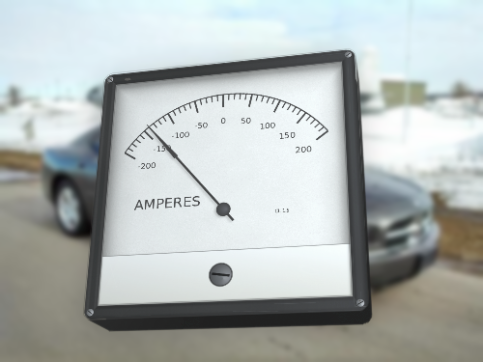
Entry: -140 (A)
